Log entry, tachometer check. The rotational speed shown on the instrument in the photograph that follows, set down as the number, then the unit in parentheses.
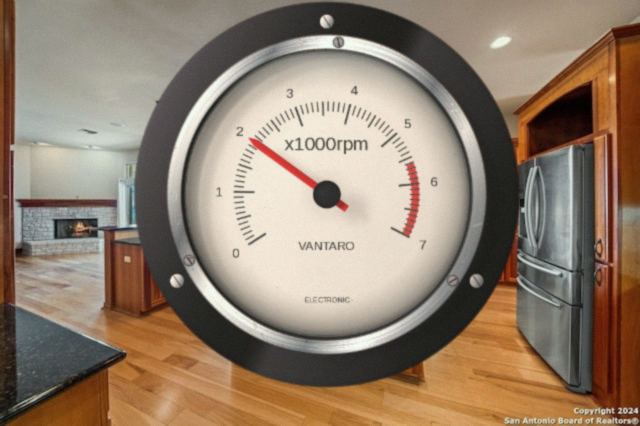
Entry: 2000 (rpm)
